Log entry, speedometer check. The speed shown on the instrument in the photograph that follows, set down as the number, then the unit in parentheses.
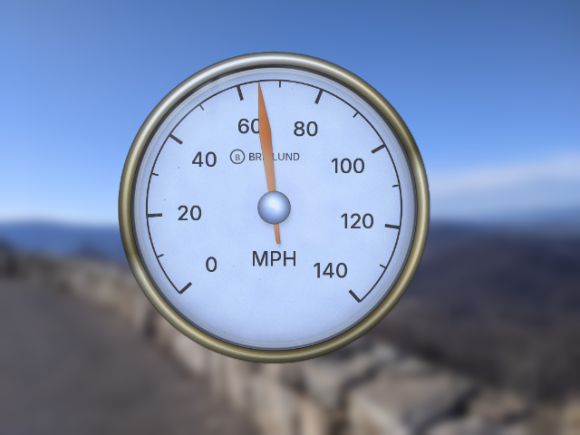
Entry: 65 (mph)
